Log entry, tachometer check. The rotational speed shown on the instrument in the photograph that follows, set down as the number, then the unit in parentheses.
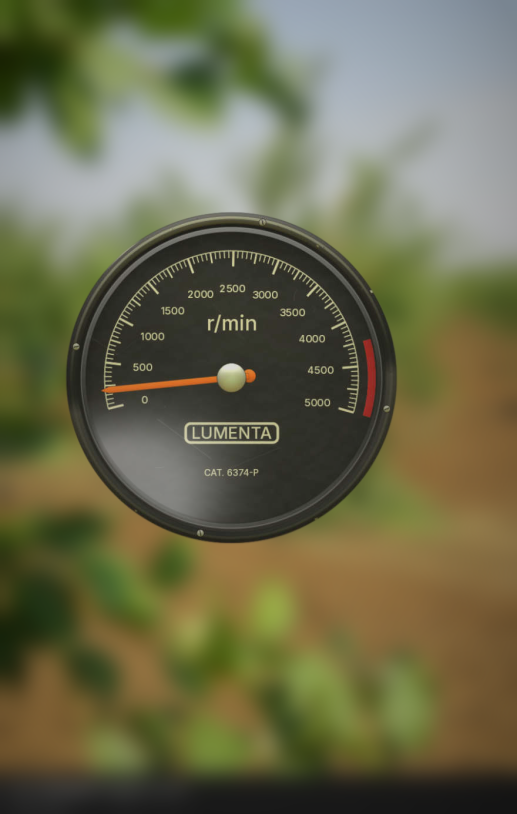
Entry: 200 (rpm)
